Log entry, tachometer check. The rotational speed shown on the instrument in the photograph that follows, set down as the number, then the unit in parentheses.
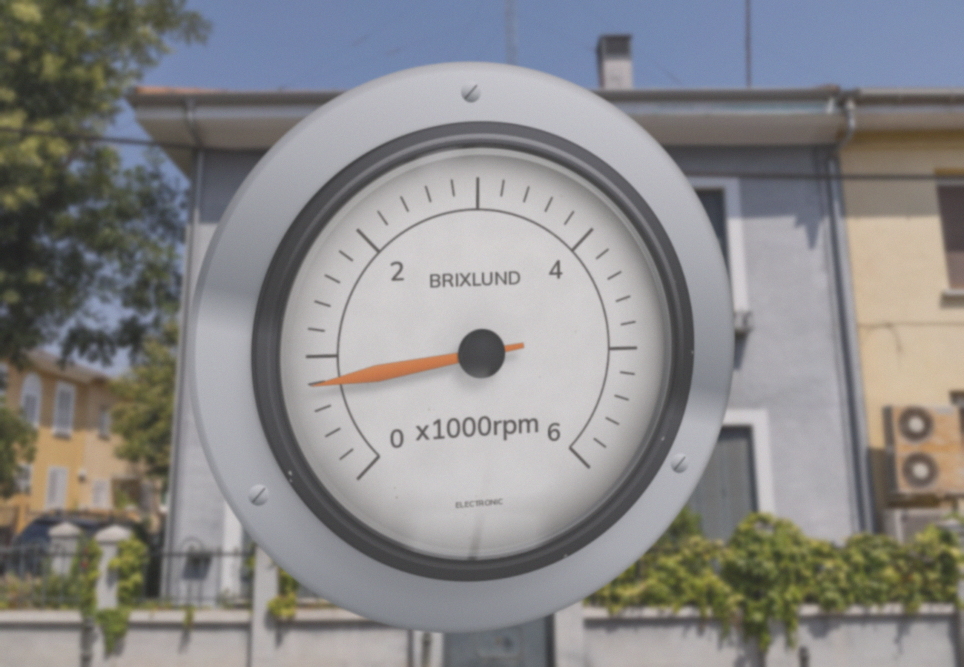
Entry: 800 (rpm)
